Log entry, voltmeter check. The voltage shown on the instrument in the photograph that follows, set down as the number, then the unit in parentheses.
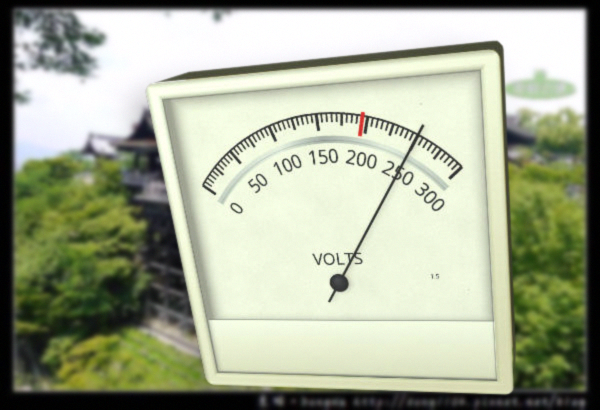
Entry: 250 (V)
